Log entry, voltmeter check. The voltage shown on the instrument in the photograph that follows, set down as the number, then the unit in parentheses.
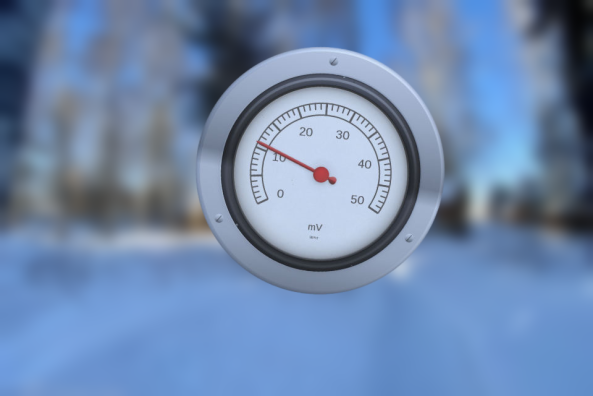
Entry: 11 (mV)
